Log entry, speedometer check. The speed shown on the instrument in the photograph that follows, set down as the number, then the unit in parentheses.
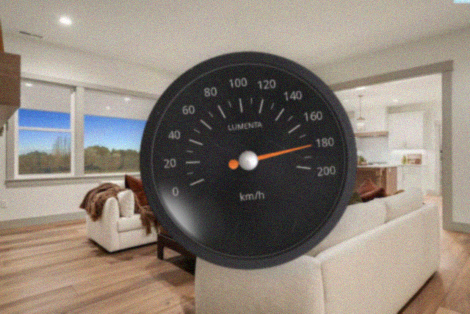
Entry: 180 (km/h)
